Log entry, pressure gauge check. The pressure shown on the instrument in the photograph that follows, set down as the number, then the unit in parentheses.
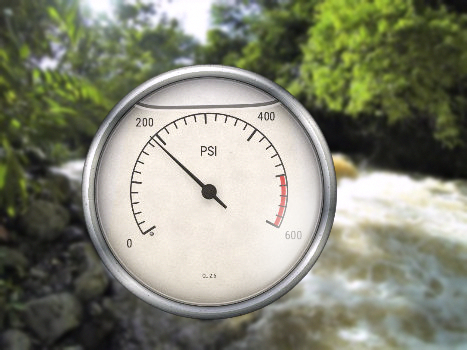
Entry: 190 (psi)
